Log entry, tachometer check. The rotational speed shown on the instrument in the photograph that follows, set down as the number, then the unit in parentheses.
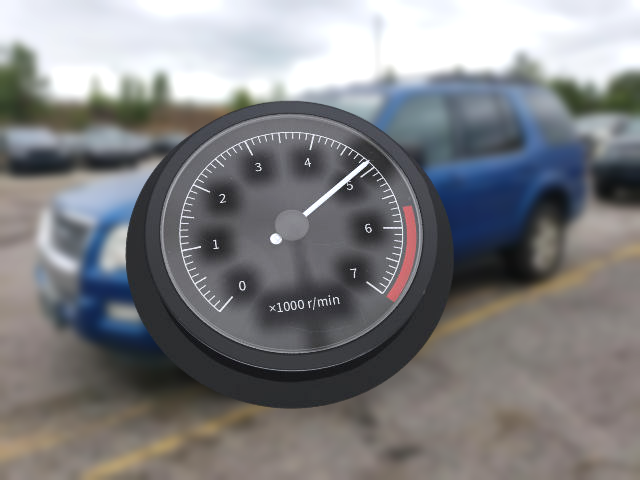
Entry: 4900 (rpm)
